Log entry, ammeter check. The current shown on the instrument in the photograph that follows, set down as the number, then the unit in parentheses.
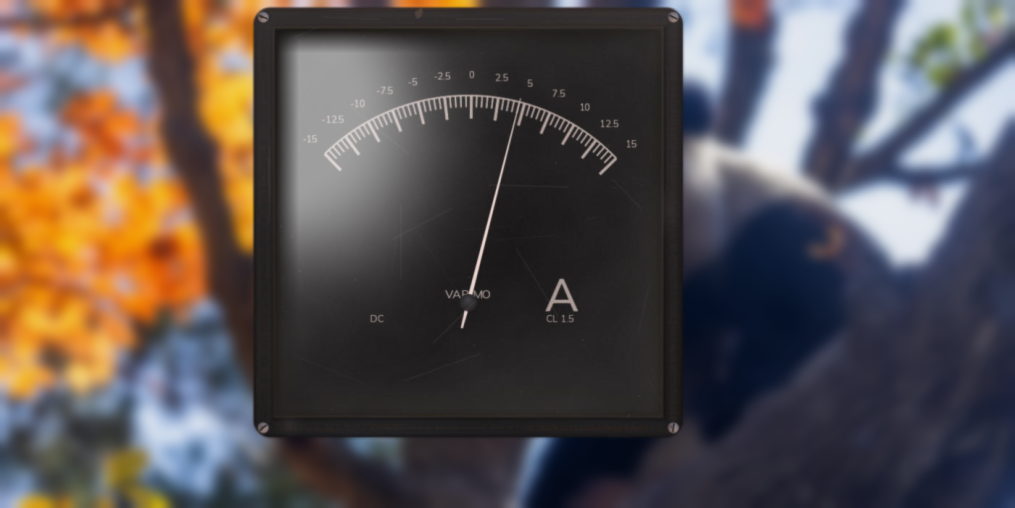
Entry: 4.5 (A)
